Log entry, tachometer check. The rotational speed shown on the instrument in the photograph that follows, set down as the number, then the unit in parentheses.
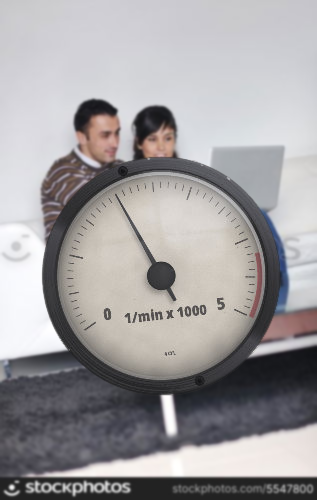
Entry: 2000 (rpm)
